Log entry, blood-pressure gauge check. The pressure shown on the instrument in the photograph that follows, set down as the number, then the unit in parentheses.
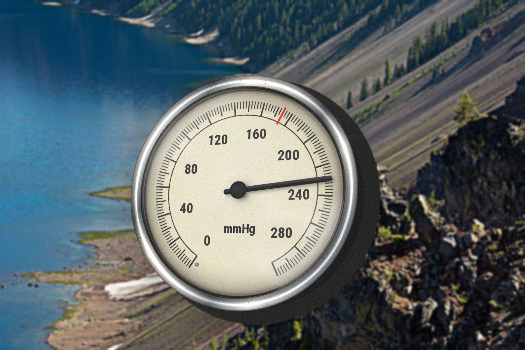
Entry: 230 (mmHg)
